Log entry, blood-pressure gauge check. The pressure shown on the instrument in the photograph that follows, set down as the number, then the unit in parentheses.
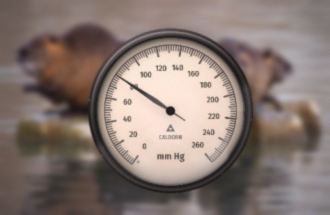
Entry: 80 (mmHg)
